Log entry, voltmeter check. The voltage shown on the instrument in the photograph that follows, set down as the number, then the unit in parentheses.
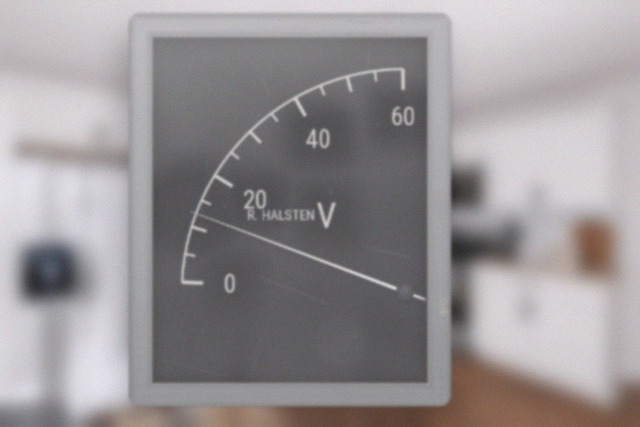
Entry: 12.5 (V)
